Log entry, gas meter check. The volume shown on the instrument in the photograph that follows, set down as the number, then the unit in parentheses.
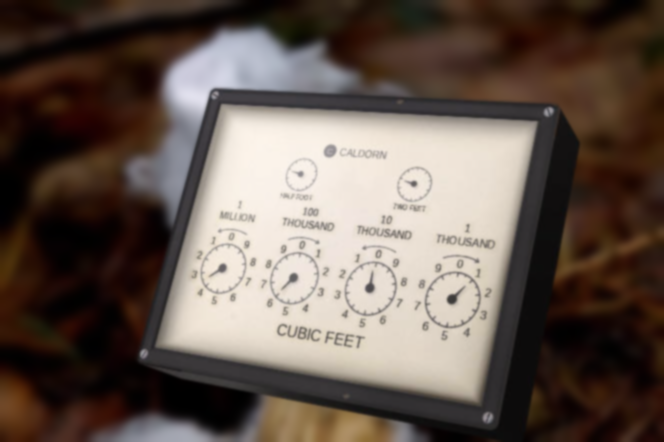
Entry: 360100 (ft³)
